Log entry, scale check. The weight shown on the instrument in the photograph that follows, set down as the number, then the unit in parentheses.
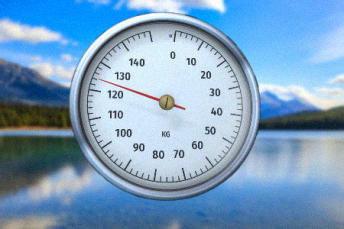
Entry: 124 (kg)
